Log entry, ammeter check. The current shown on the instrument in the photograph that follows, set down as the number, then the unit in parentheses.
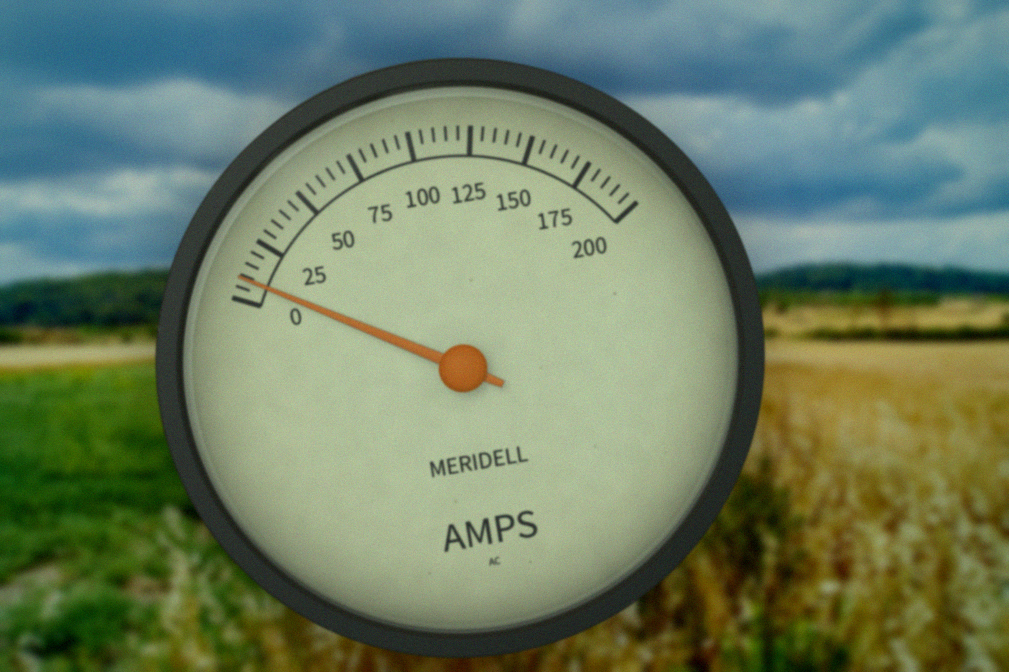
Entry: 10 (A)
